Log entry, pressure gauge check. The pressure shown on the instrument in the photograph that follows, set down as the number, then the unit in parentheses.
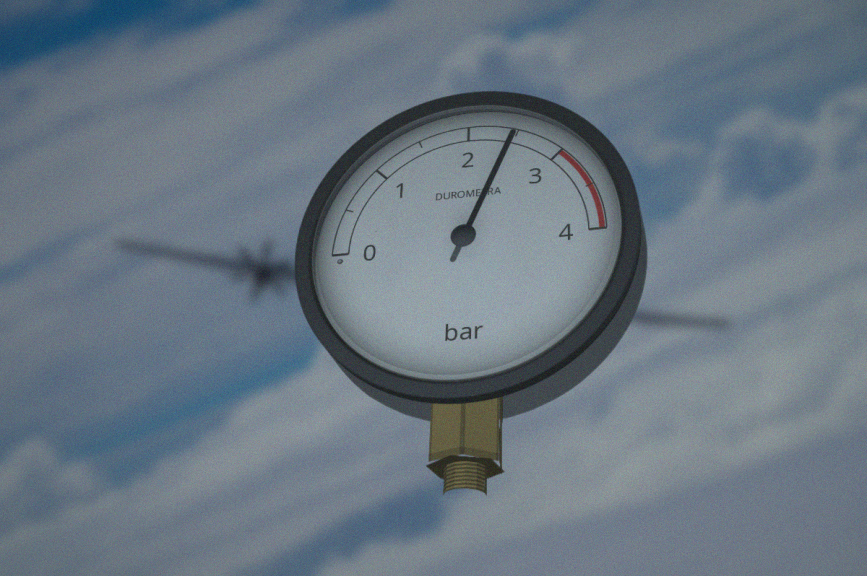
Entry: 2.5 (bar)
